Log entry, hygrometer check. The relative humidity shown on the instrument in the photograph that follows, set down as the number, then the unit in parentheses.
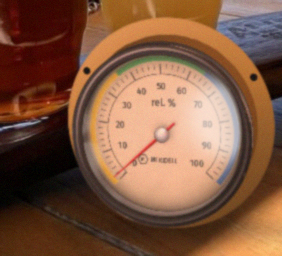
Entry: 2 (%)
